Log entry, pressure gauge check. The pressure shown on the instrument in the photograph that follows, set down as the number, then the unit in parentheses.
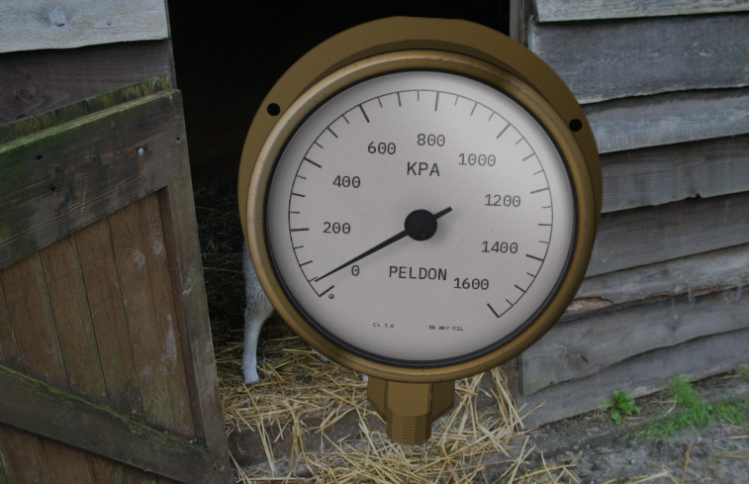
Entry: 50 (kPa)
